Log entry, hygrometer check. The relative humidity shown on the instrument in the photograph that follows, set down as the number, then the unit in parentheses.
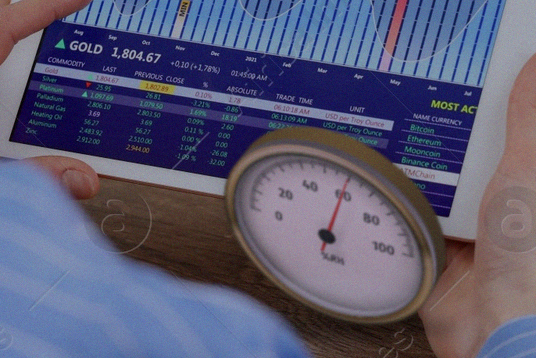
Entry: 60 (%)
